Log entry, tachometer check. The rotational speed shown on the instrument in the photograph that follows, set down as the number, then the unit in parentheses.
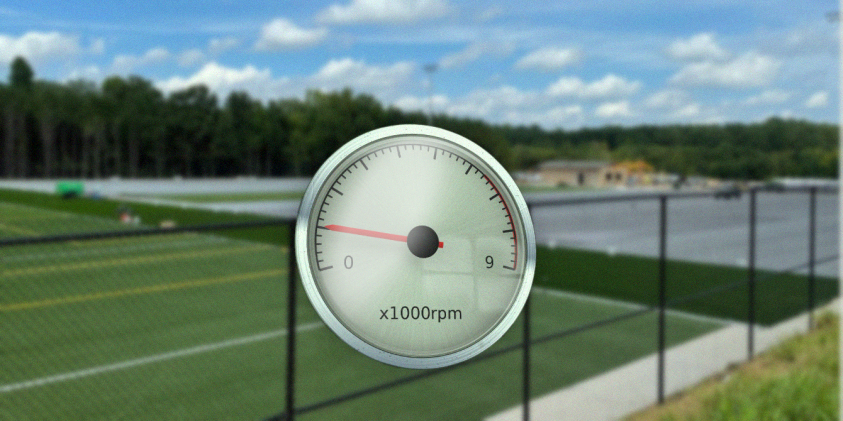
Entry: 1000 (rpm)
